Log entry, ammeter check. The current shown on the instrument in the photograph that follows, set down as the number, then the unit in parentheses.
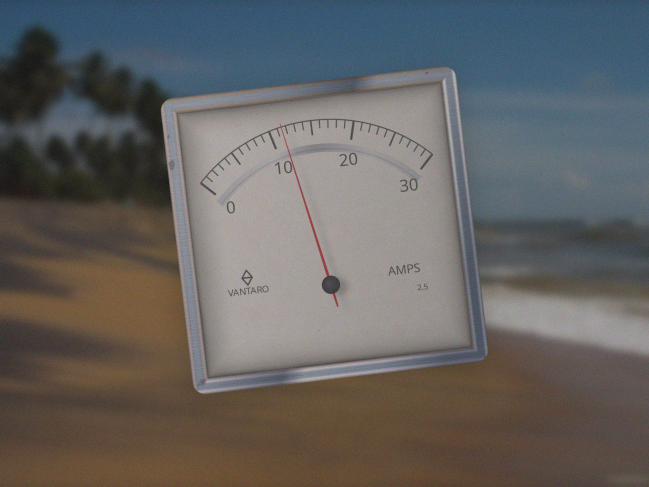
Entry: 11.5 (A)
